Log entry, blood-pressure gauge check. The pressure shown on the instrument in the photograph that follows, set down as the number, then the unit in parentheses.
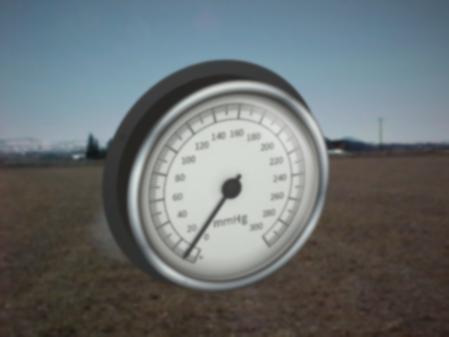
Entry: 10 (mmHg)
